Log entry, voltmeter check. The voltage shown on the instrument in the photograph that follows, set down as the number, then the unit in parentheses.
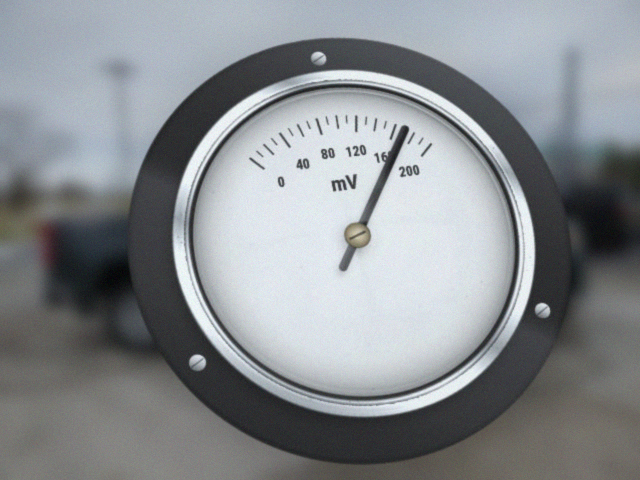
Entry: 170 (mV)
